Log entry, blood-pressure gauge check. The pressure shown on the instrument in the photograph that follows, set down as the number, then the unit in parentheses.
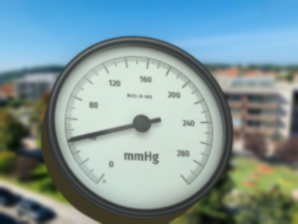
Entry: 40 (mmHg)
